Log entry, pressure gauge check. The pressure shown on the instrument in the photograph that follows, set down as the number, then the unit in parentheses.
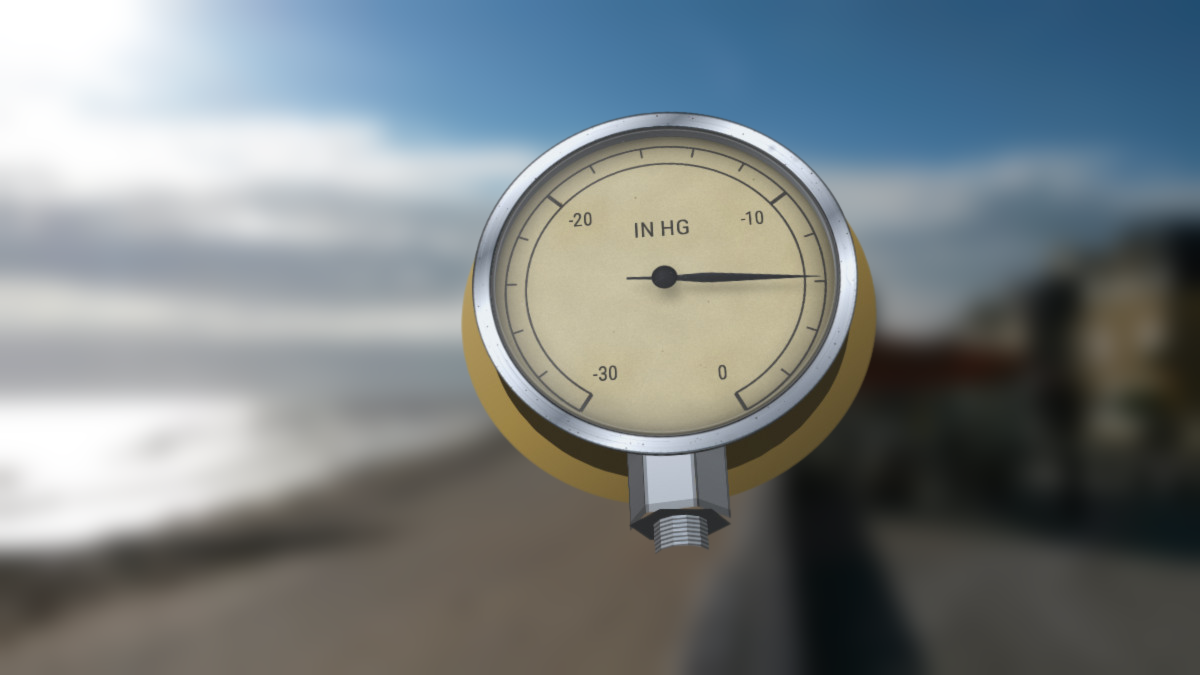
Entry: -6 (inHg)
